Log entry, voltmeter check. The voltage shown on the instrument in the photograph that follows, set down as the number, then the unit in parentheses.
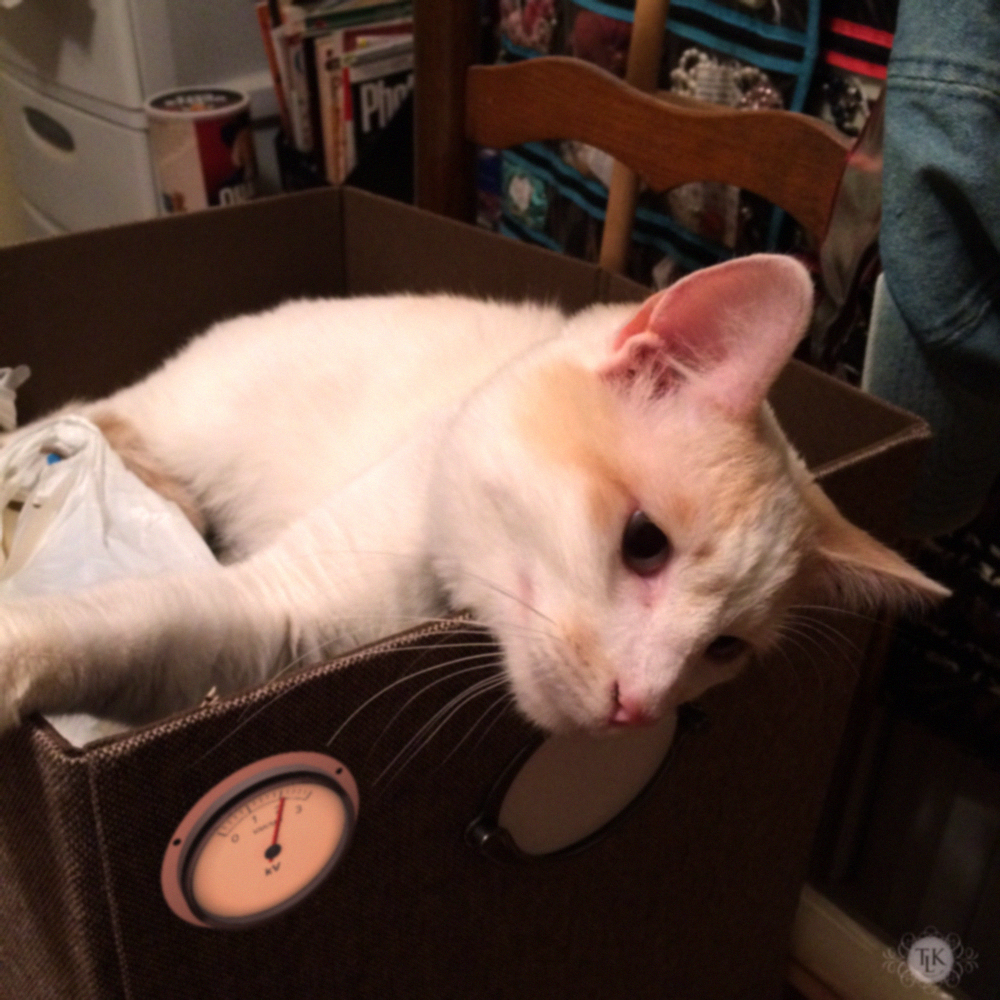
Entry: 2 (kV)
